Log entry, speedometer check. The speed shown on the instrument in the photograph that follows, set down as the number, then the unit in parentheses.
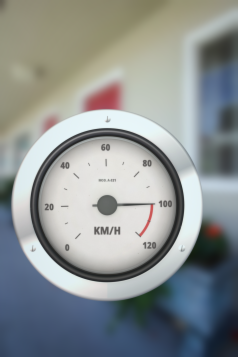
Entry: 100 (km/h)
